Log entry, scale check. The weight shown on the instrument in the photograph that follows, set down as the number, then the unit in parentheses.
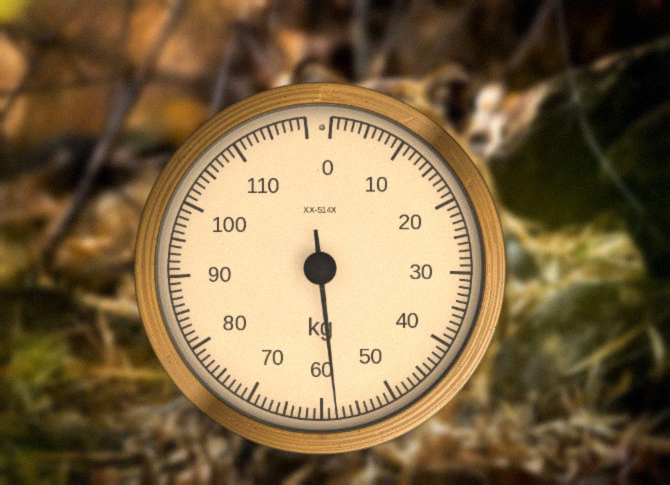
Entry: 58 (kg)
